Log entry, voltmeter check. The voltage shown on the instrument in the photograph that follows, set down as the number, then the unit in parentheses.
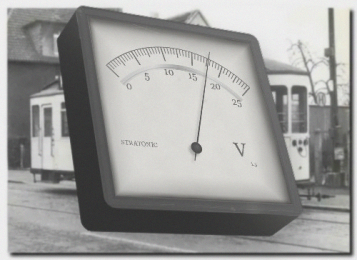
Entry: 17.5 (V)
